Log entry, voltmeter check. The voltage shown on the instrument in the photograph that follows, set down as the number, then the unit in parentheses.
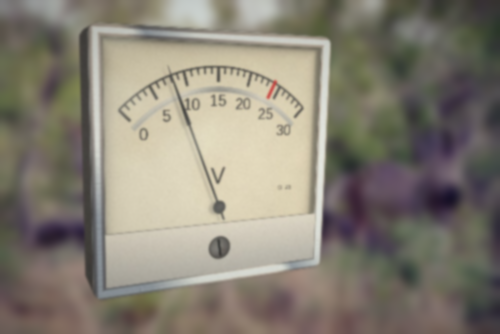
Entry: 8 (V)
